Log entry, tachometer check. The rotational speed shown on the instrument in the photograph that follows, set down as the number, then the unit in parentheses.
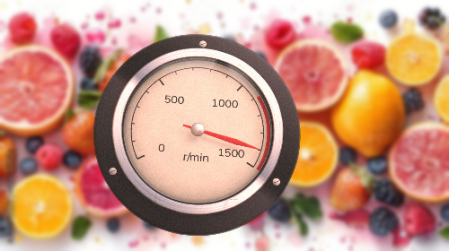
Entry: 1400 (rpm)
